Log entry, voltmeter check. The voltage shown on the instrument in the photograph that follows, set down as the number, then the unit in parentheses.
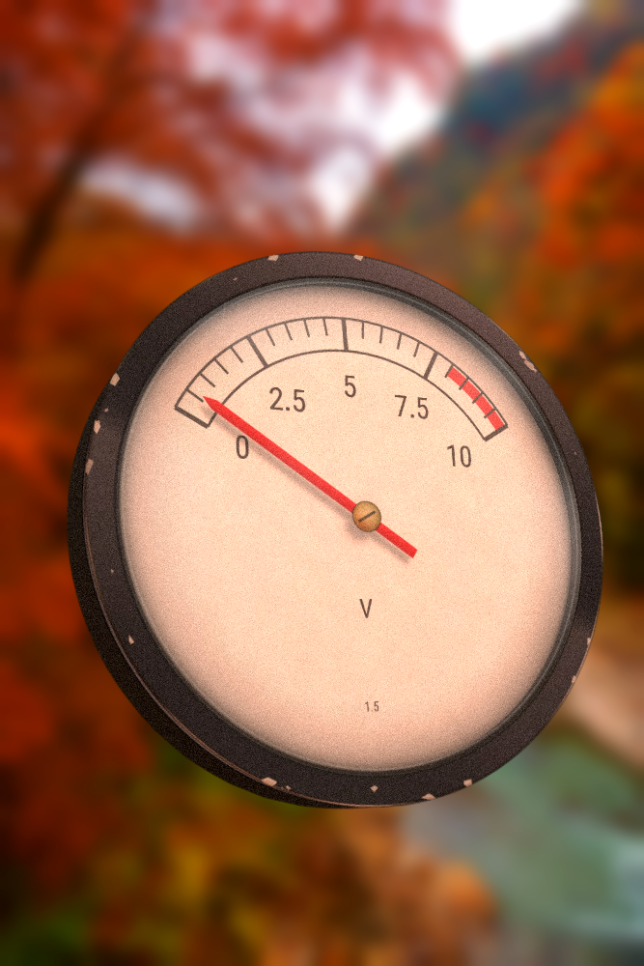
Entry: 0.5 (V)
